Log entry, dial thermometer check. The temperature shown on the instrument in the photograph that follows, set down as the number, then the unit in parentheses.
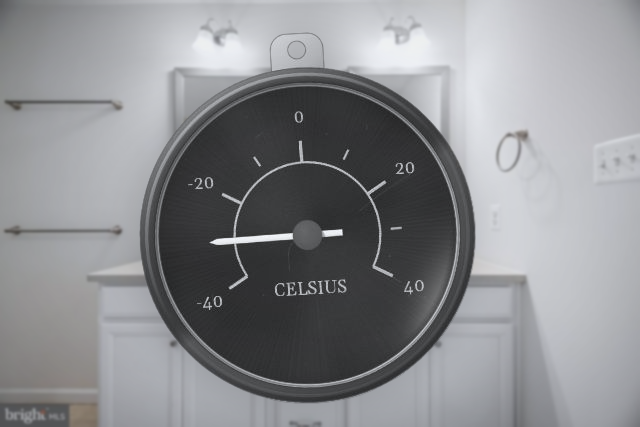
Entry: -30 (°C)
